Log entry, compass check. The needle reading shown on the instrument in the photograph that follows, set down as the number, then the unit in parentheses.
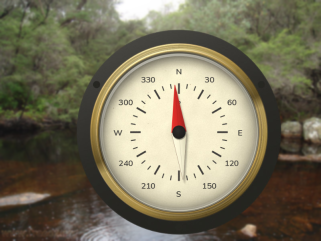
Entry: 355 (°)
